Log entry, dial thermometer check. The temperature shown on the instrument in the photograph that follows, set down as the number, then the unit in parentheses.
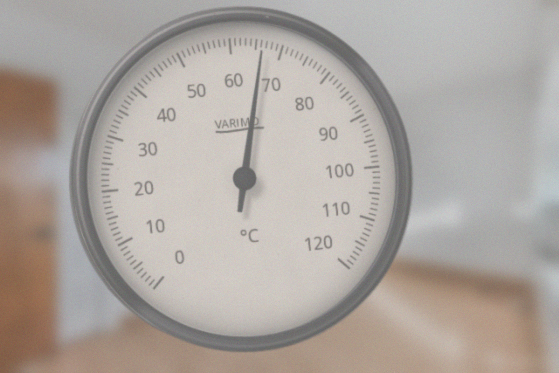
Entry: 66 (°C)
